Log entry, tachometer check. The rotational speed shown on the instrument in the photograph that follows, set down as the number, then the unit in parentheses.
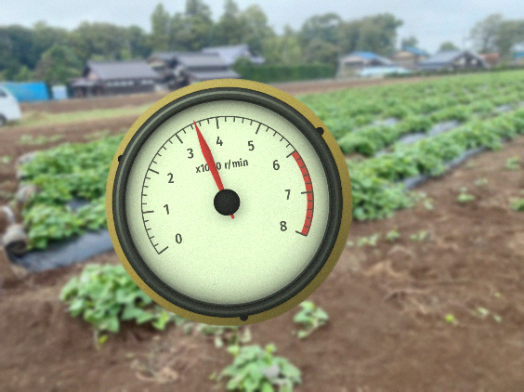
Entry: 3500 (rpm)
